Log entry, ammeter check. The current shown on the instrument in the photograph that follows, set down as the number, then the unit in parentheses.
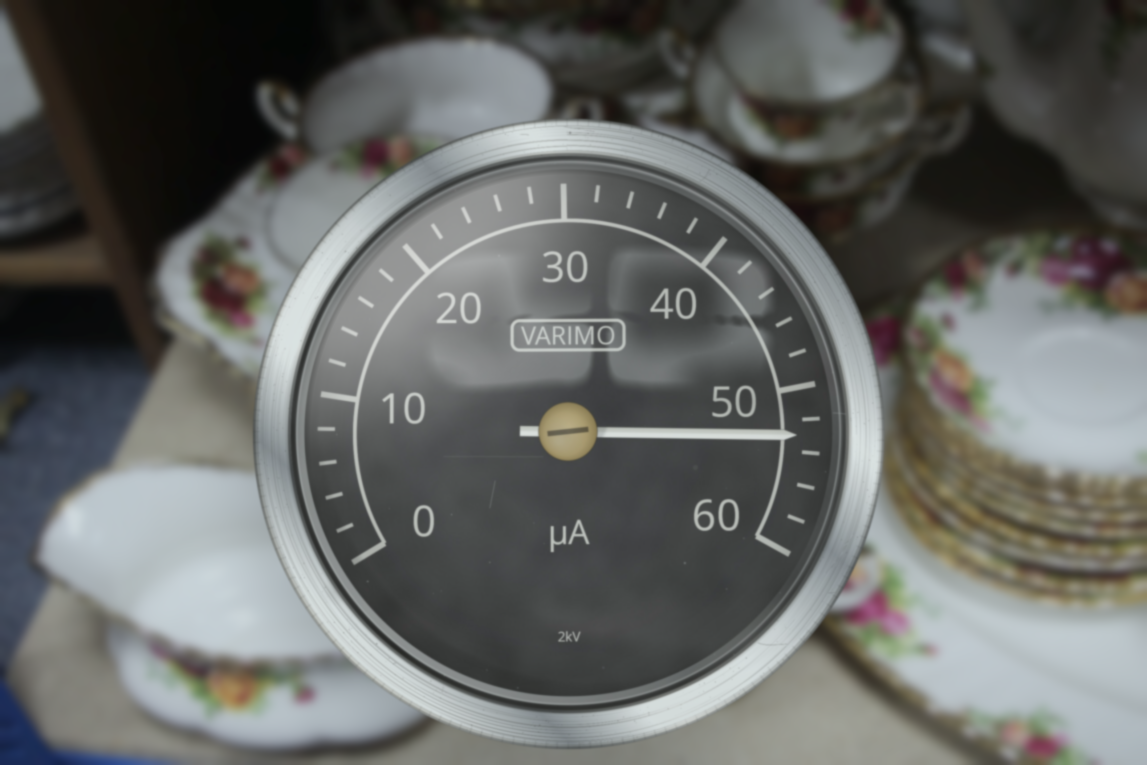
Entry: 53 (µA)
